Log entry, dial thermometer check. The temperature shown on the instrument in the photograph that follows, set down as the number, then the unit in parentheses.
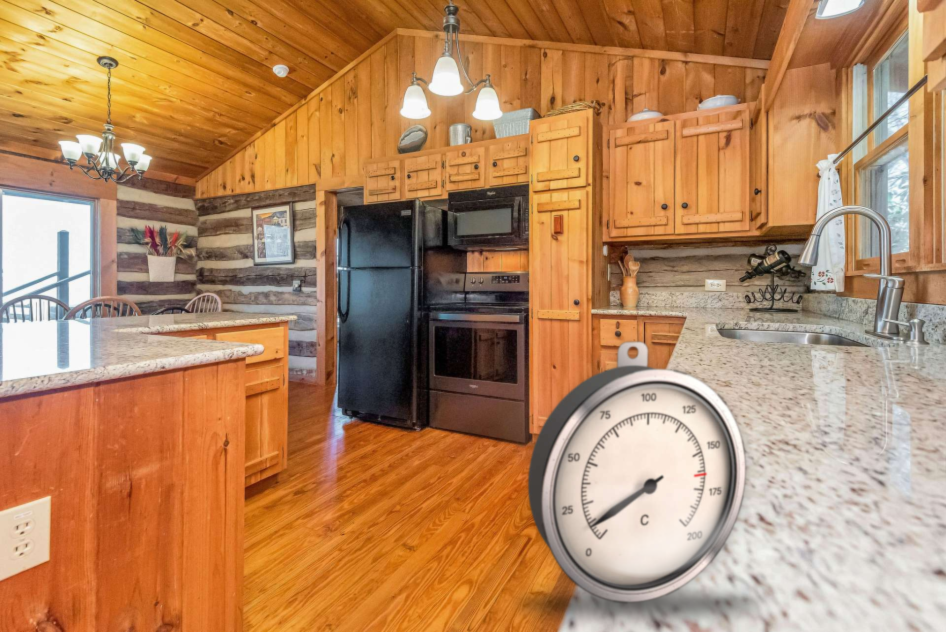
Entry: 12.5 (°C)
